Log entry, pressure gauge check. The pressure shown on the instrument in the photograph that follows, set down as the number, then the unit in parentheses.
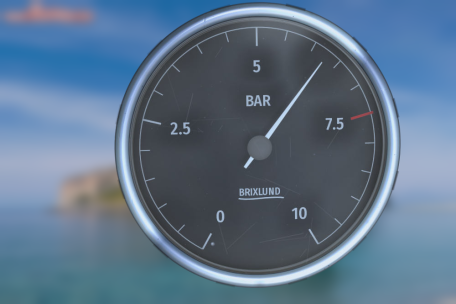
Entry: 6.25 (bar)
